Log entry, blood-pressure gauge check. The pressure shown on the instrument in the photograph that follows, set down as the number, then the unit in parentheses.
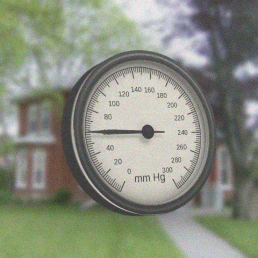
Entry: 60 (mmHg)
